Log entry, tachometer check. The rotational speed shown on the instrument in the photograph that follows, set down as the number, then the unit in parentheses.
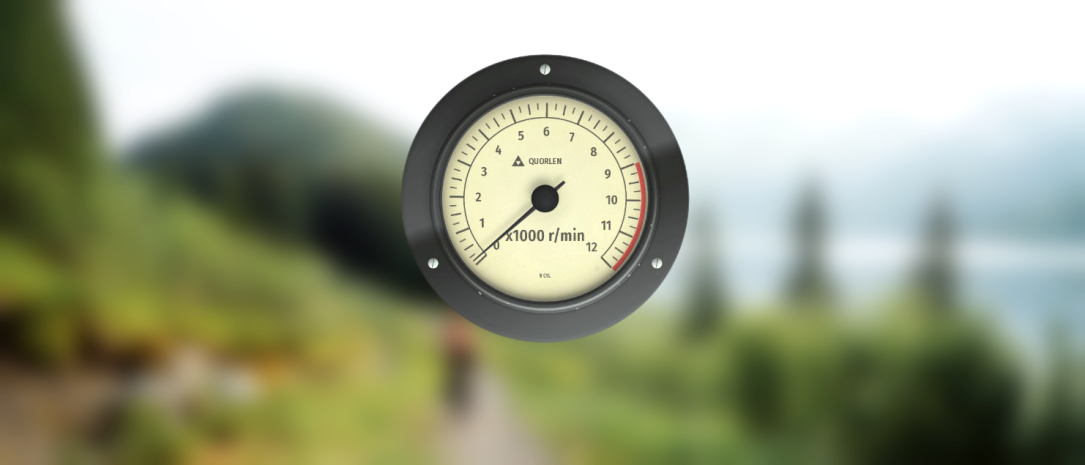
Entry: 125 (rpm)
